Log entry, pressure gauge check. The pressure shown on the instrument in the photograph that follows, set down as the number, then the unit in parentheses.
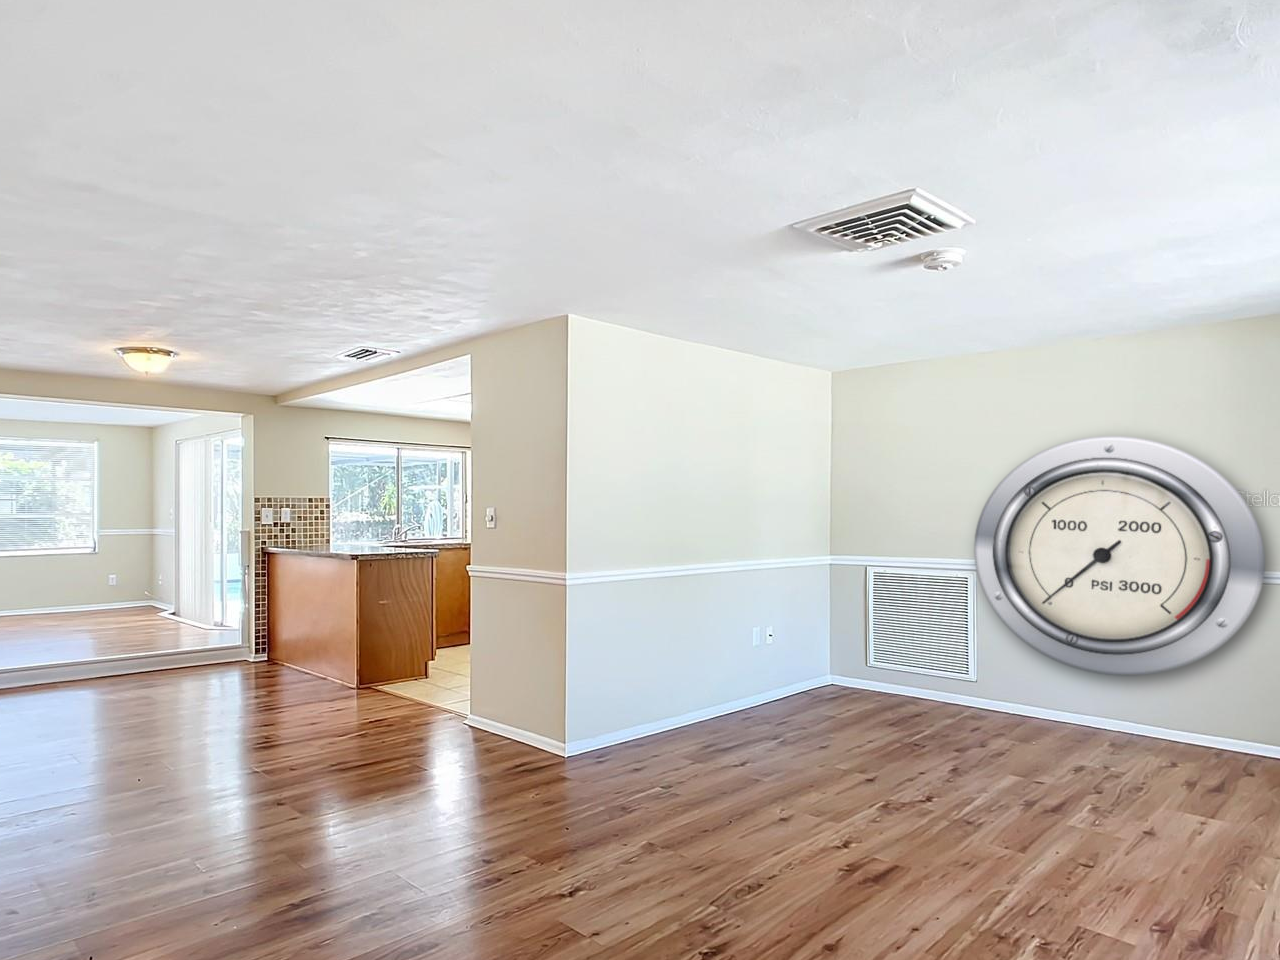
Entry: 0 (psi)
